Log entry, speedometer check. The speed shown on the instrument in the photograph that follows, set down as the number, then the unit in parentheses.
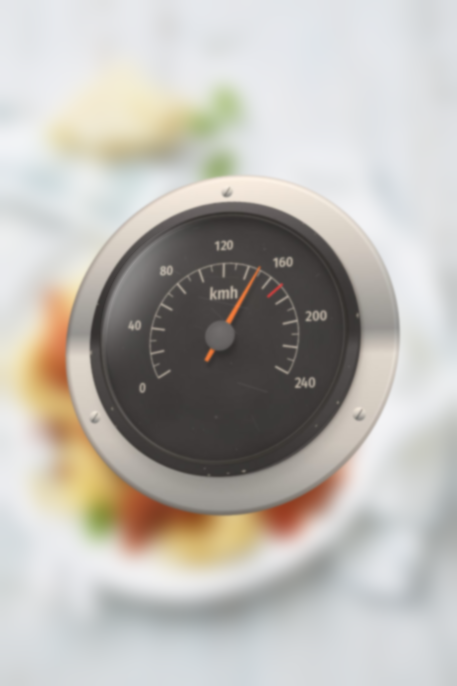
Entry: 150 (km/h)
